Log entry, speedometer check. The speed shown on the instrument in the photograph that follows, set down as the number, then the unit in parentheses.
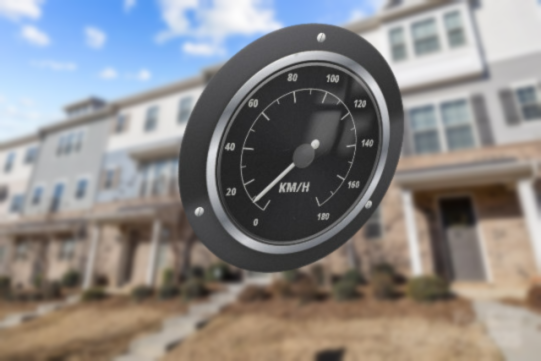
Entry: 10 (km/h)
